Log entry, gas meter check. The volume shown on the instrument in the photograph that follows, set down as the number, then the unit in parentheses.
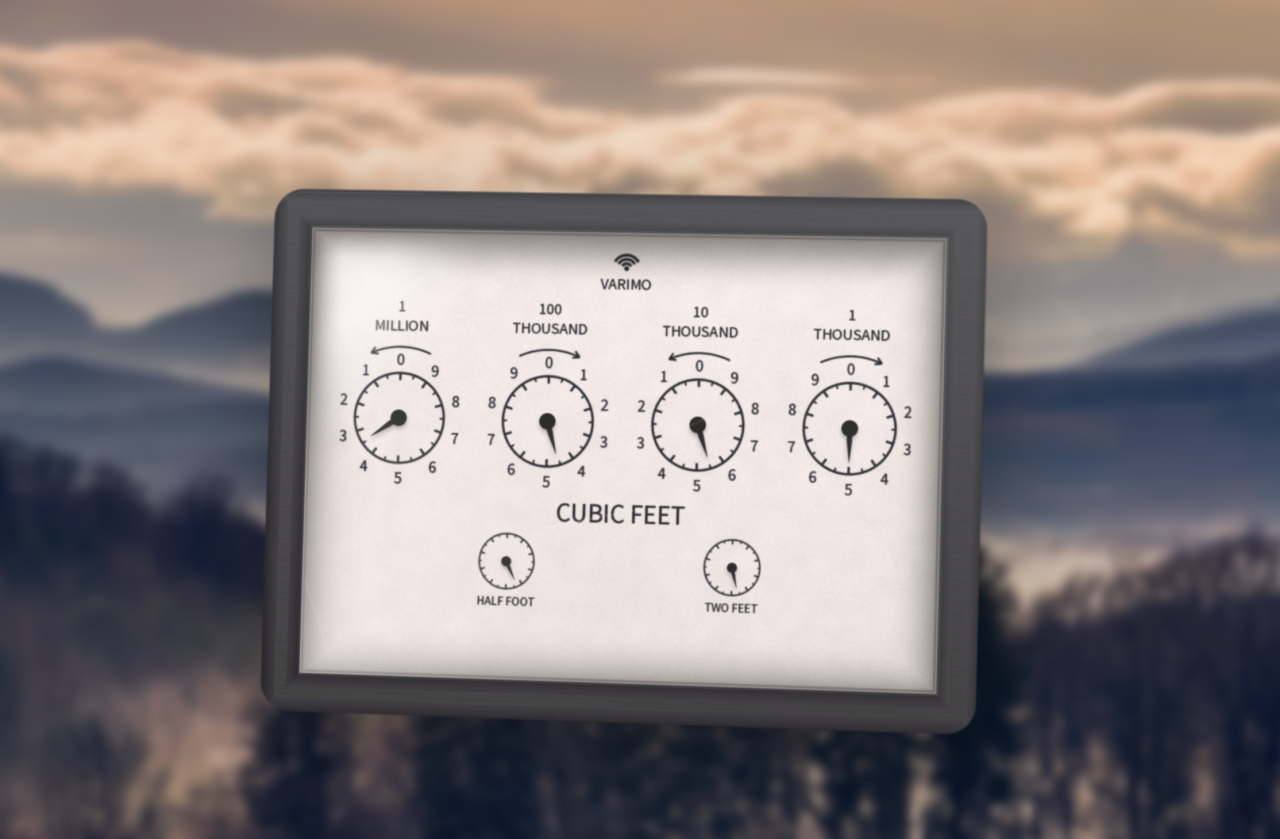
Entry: 345500 (ft³)
